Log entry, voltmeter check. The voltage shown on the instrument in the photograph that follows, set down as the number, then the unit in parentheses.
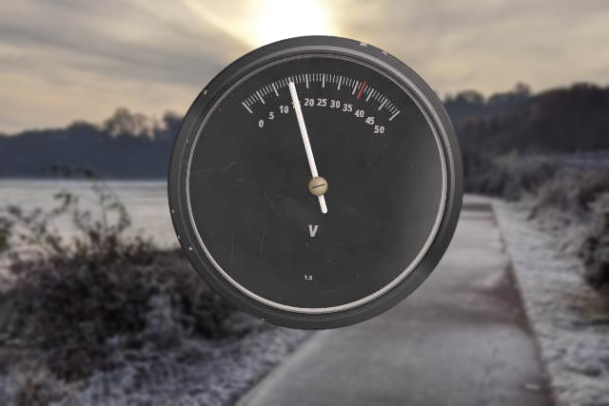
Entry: 15 (V)
